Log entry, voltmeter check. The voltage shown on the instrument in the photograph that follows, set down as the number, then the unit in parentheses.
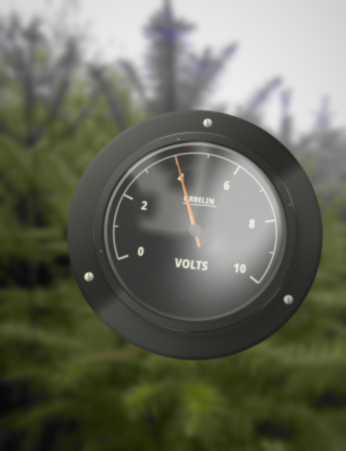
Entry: 4 (V)
